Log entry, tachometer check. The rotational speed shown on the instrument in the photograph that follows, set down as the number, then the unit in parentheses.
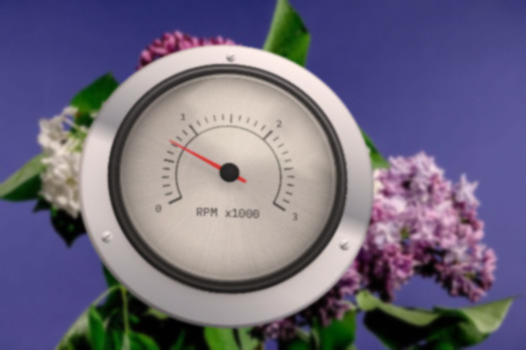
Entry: 700 (rpm)
